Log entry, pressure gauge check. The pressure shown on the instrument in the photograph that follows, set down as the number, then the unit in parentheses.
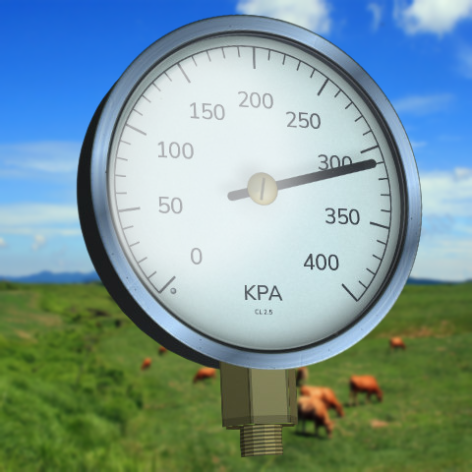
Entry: 310 (kPa)
